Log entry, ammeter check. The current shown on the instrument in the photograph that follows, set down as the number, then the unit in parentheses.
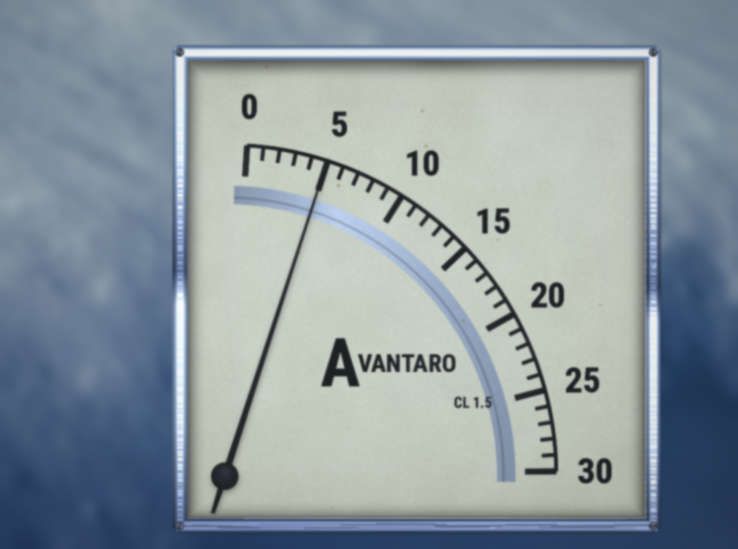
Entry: 5 (A)
